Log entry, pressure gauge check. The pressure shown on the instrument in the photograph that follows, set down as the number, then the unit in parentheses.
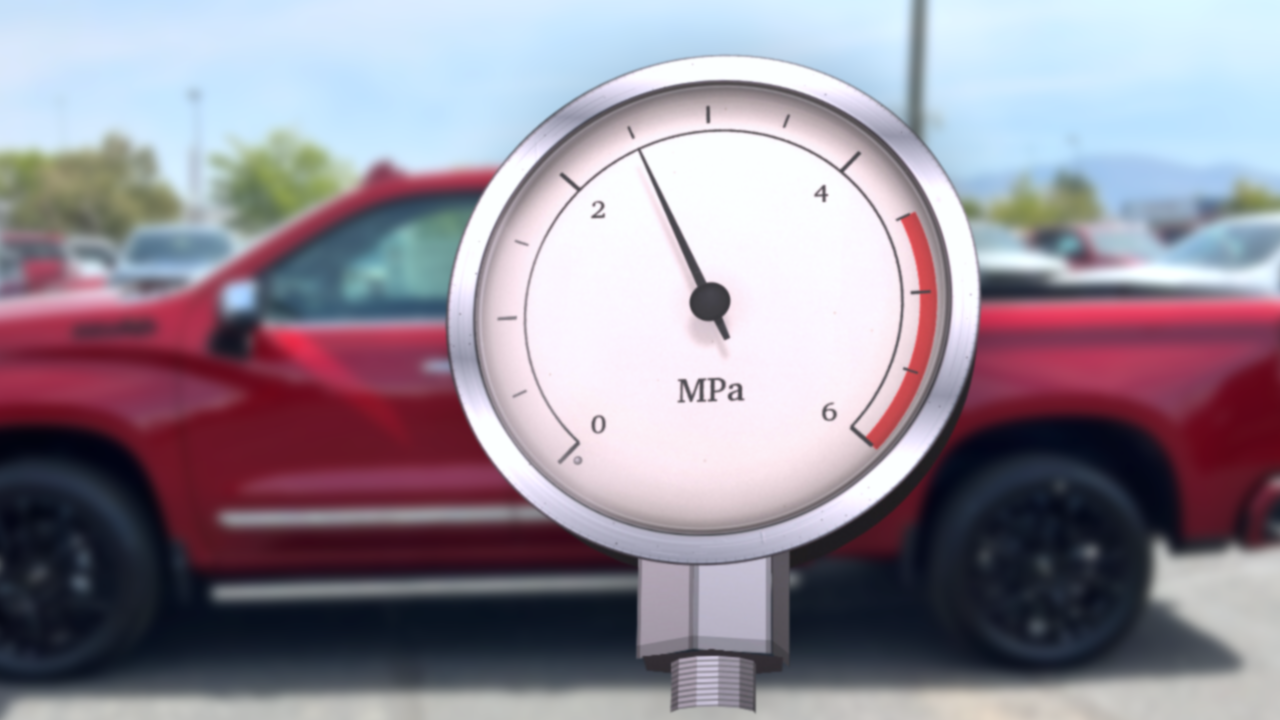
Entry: 2.5 (MPa)
